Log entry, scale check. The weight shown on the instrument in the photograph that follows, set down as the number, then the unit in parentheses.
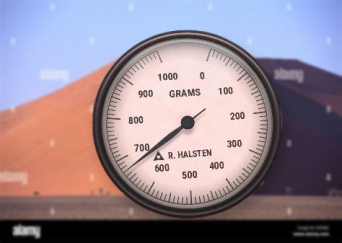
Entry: 670 (g)
